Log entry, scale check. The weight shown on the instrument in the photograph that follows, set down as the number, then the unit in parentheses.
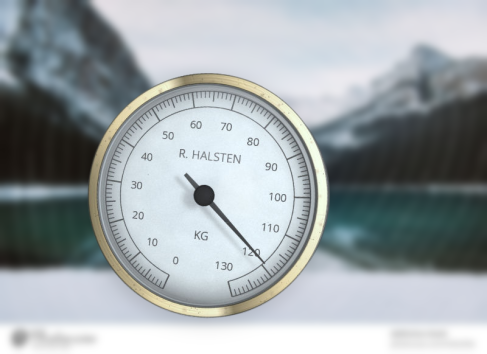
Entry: 119 (kg)
